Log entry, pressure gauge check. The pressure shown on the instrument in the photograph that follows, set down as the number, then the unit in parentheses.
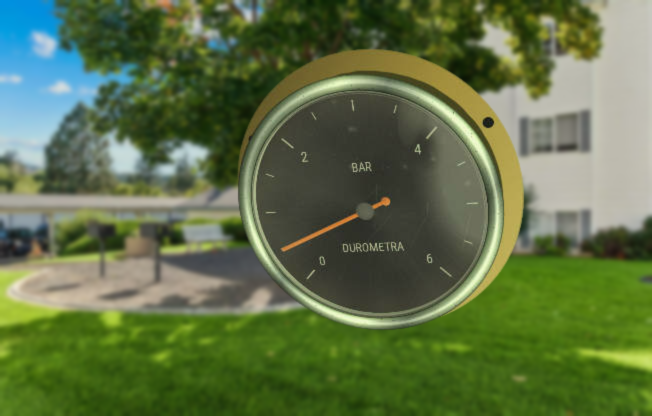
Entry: 0.5 (bar)
